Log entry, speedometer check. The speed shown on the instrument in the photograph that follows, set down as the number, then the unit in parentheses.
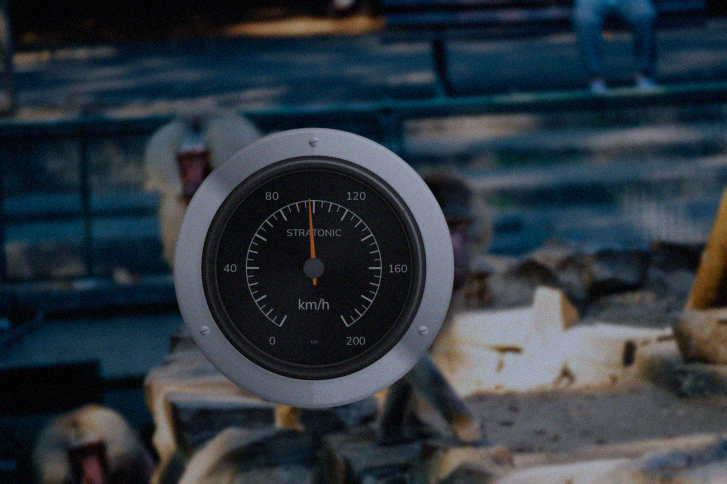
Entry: 97.5 (km/h)
